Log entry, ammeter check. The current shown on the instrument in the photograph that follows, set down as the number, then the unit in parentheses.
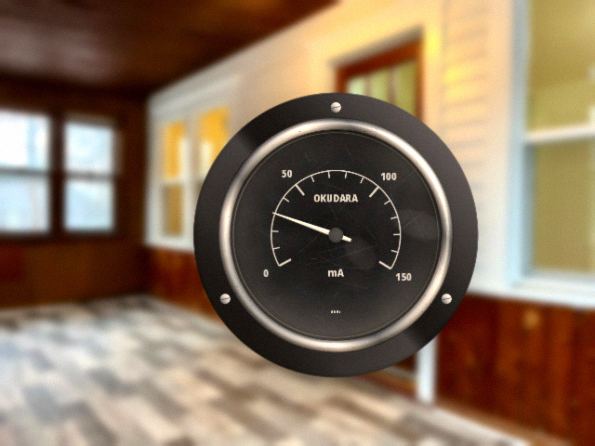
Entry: 30 (mA)
